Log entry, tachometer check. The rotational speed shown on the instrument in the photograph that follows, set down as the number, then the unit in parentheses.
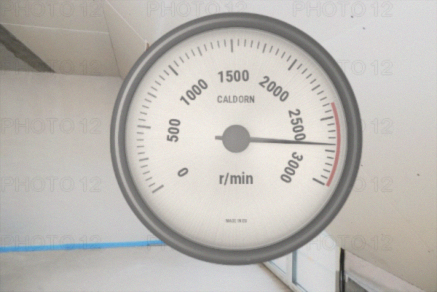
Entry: 2700 (rpm)
